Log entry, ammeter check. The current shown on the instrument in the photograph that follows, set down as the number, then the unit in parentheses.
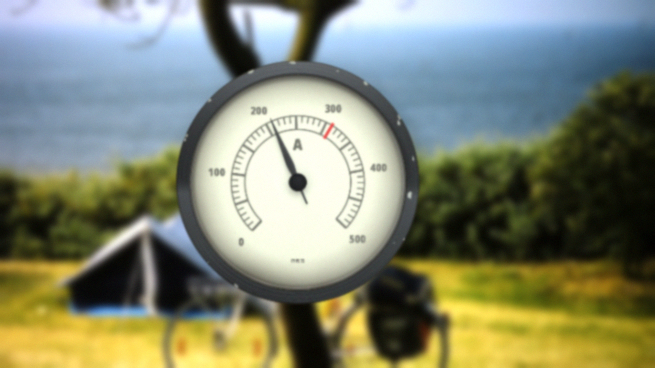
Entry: 210 (A)
